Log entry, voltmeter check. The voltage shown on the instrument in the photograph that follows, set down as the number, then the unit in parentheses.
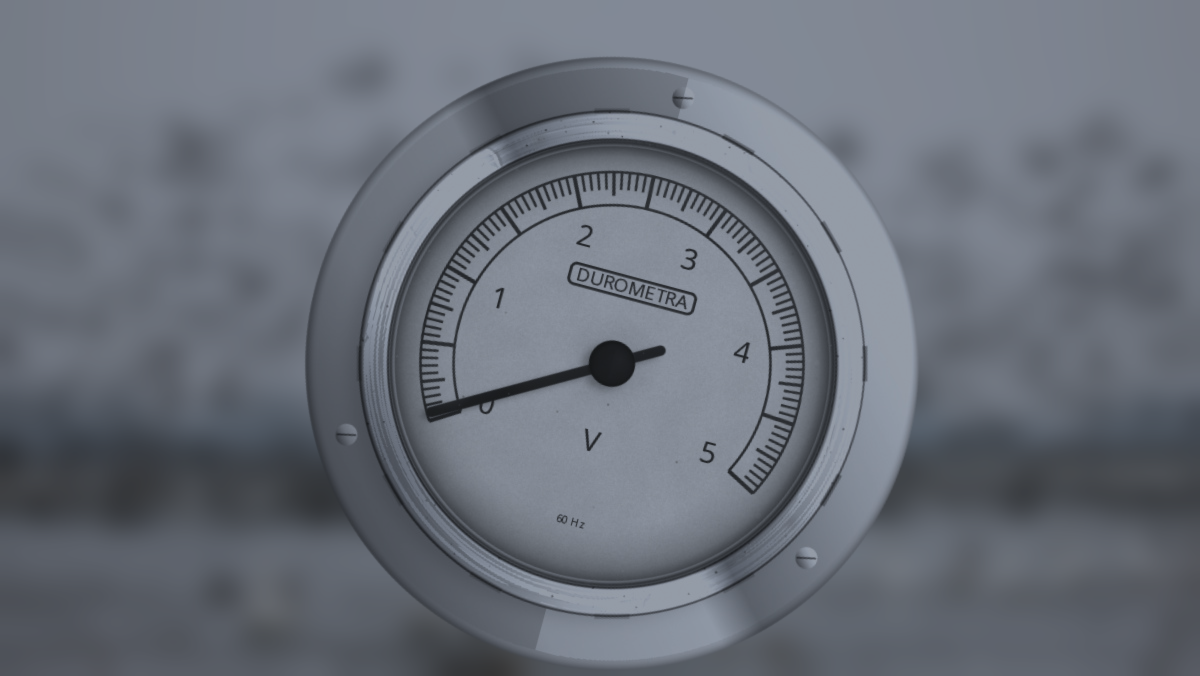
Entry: 0.05 (V)
